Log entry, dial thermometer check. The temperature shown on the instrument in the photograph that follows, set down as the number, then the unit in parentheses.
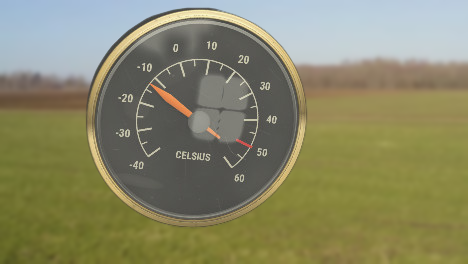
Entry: -12.5 (°C)
